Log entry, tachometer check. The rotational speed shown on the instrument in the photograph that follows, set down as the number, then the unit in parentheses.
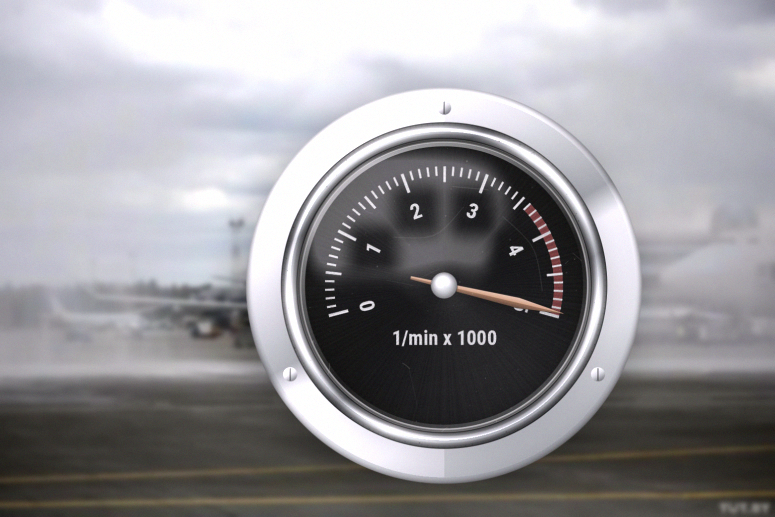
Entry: 4950 (rpm)
